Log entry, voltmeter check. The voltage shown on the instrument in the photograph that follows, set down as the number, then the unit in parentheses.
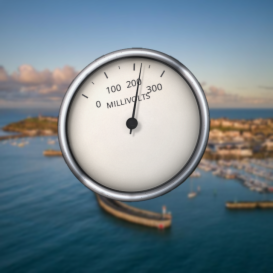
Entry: 225 (mV)
